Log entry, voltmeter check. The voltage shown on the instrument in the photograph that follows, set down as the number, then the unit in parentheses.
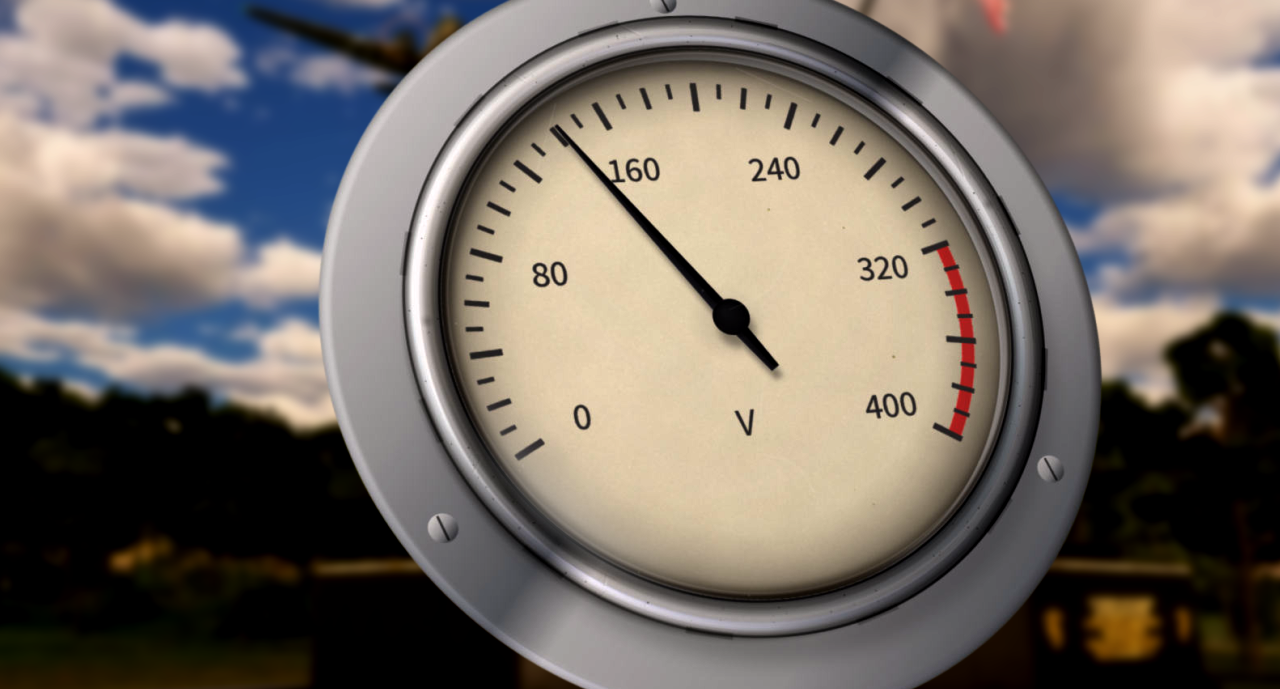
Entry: 140 (V)
